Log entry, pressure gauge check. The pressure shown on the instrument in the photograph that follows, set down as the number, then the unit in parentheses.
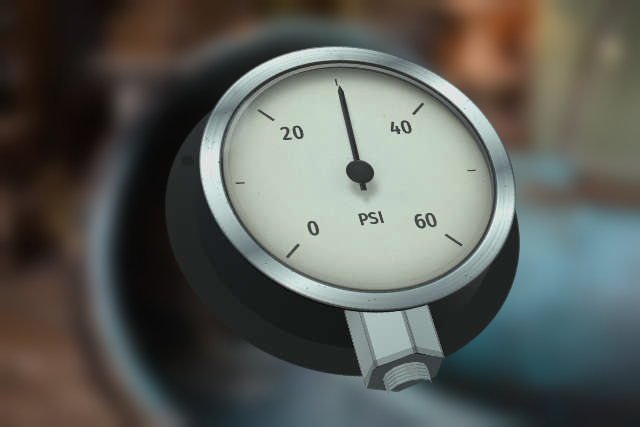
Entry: 30 (psi)
